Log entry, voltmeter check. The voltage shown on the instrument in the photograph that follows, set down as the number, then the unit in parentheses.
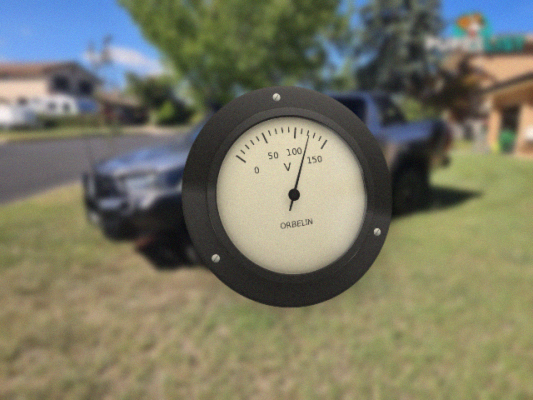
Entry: 120 (V)
